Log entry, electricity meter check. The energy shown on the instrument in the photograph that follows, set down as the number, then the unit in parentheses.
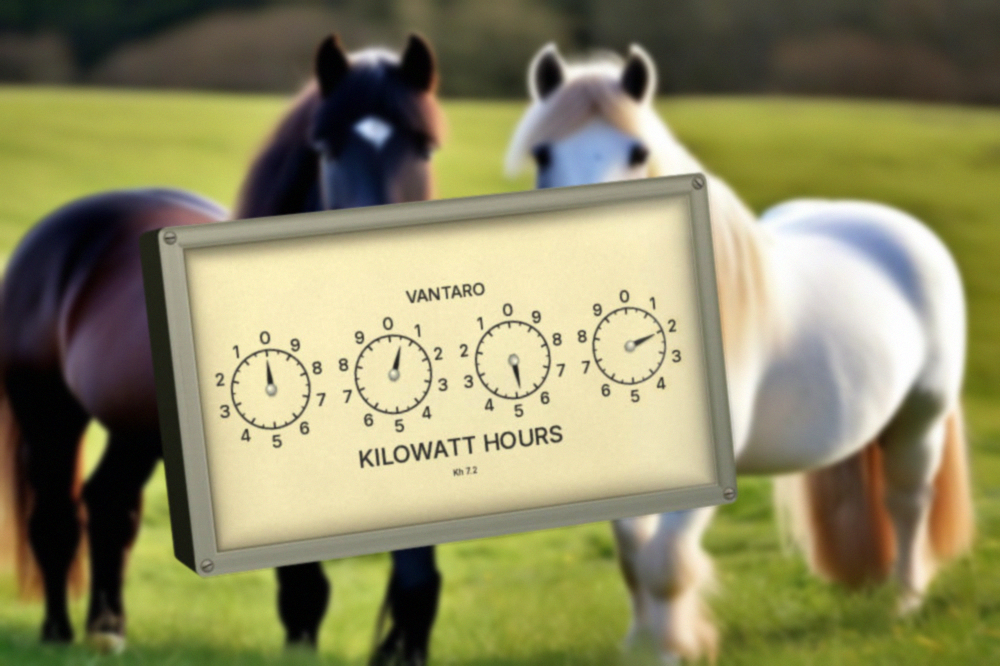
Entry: 52 (kWh)
